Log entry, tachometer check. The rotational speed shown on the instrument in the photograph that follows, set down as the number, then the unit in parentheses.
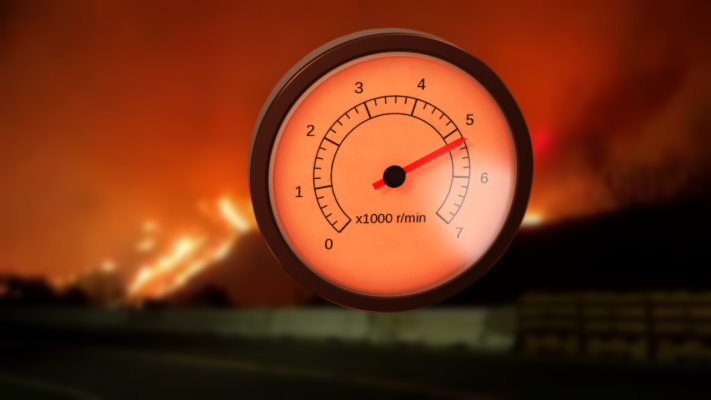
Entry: 5200 (rpm)
